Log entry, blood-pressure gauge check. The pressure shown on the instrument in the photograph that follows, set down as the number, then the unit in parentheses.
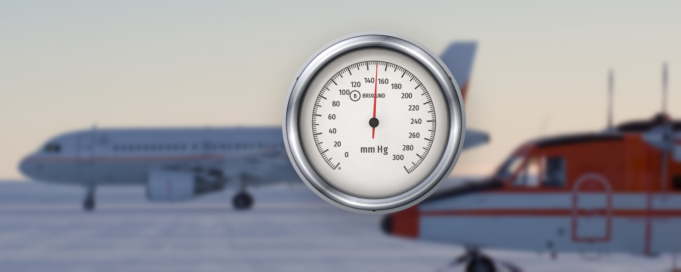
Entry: 150 (mmHg)
